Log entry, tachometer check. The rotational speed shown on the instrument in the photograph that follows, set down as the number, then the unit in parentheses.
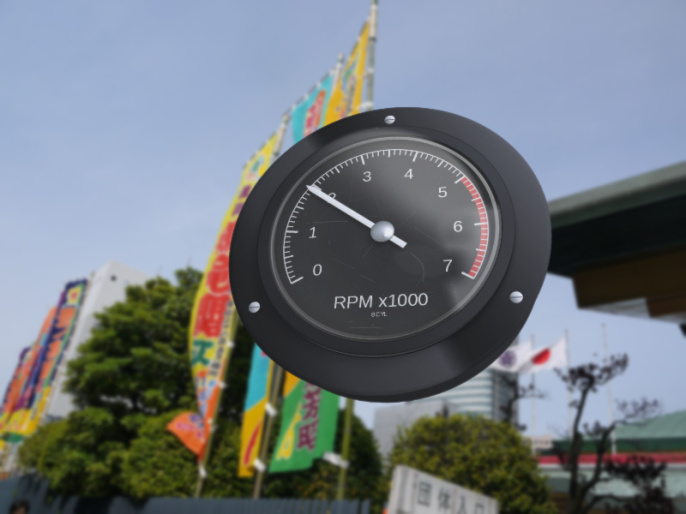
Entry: 1900 (rpm)
